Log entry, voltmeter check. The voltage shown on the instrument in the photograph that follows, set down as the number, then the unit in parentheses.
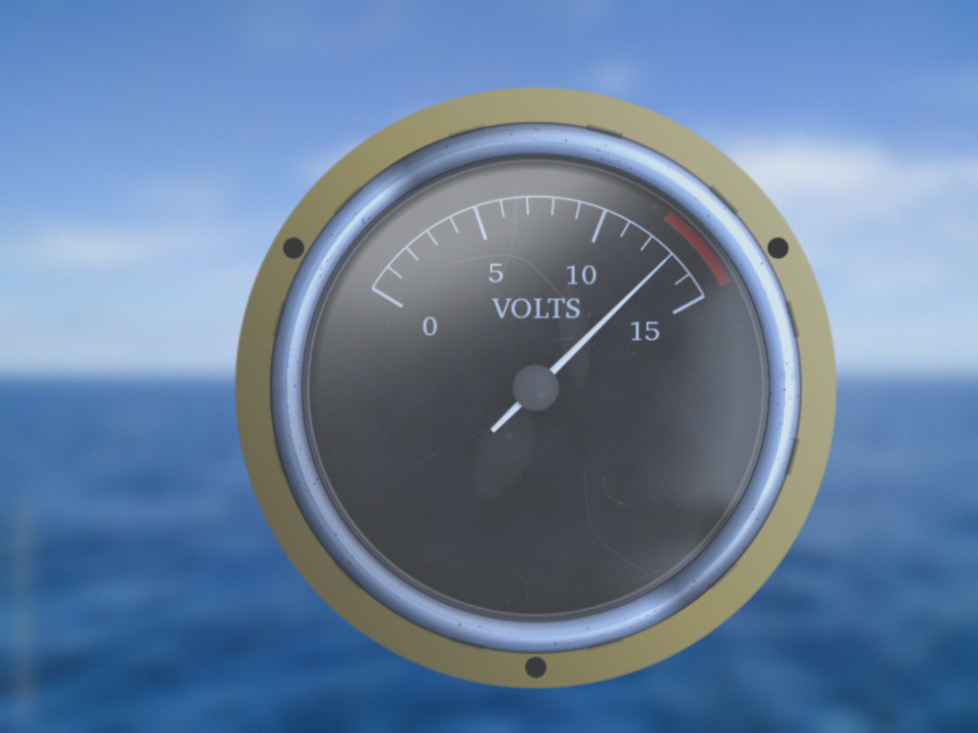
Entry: 13 (V)
